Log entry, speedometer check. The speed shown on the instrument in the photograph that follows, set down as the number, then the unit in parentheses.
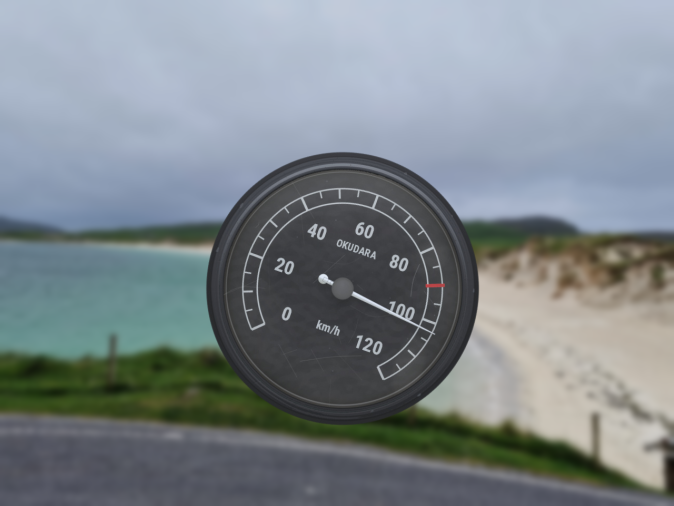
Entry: 102.5 (km/h)
